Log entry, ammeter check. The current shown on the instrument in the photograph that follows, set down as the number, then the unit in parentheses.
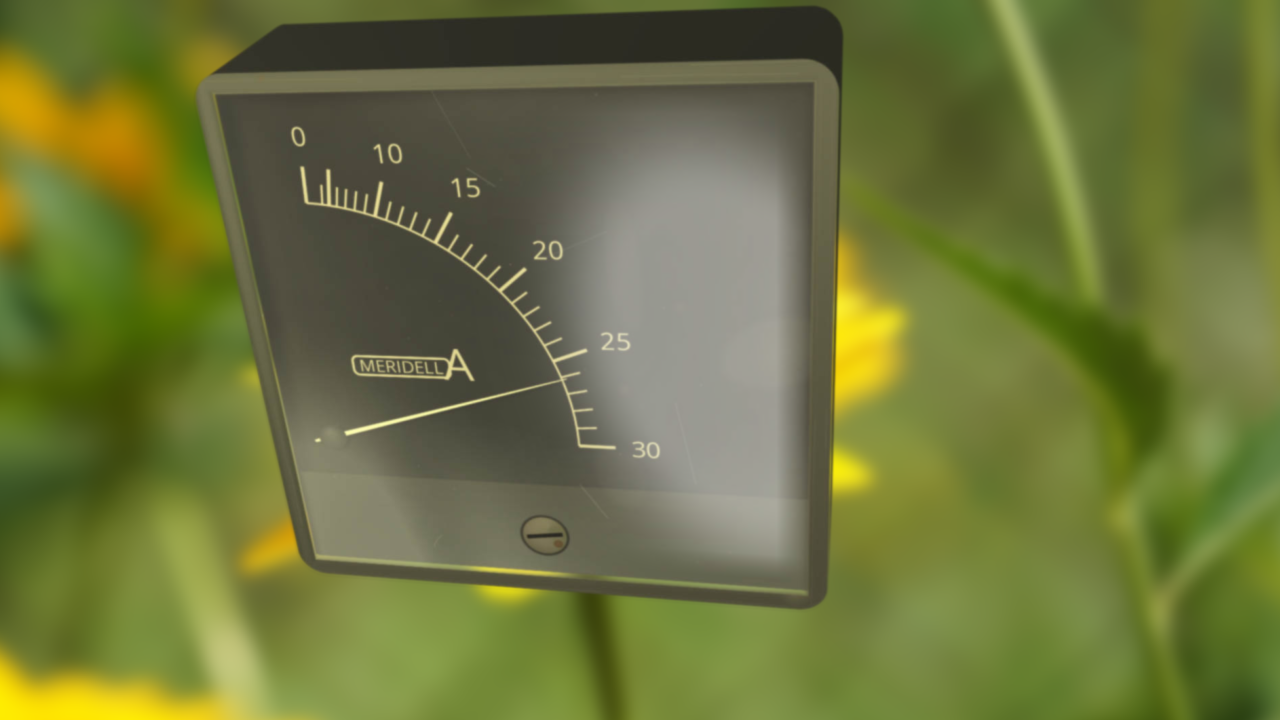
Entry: 26 (A)
